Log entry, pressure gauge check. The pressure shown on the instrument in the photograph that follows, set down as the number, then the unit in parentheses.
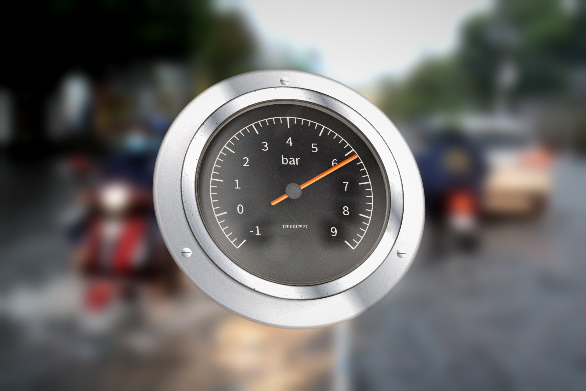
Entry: 6.2 (bar)
